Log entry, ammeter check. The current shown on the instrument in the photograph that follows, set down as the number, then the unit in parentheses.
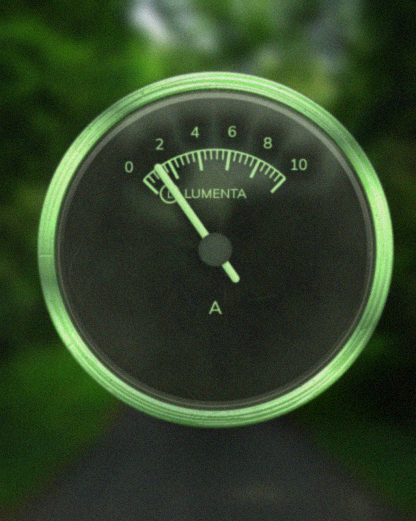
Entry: 1.2 (A)
